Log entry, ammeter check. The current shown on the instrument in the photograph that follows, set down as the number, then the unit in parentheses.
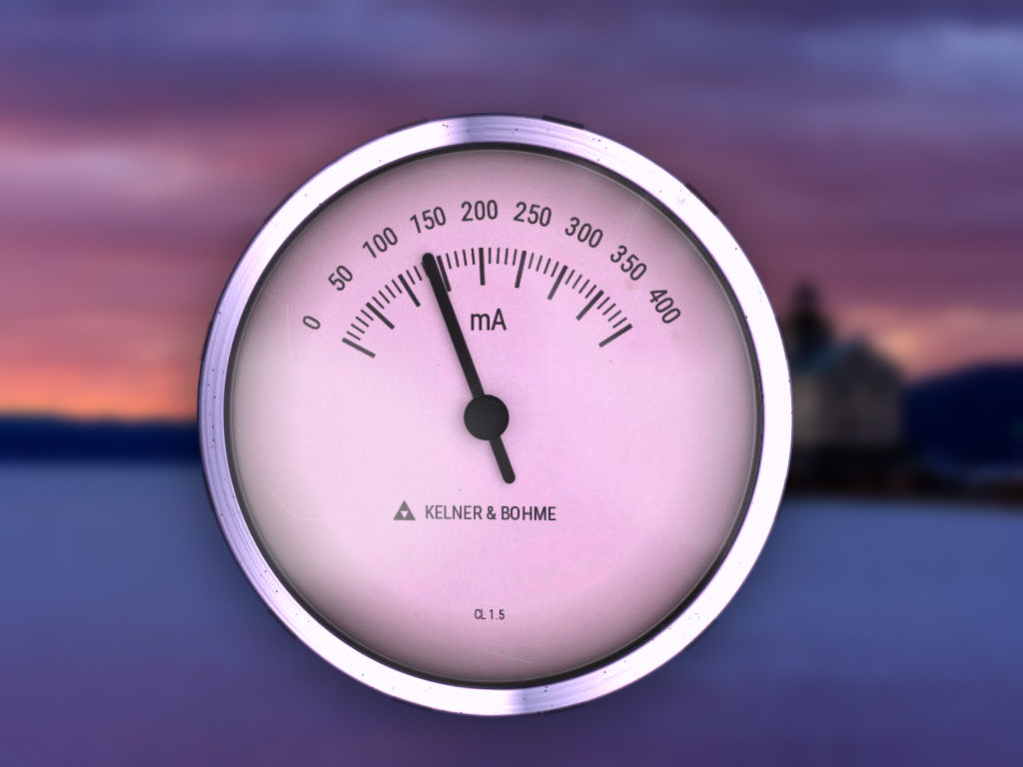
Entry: 140 (mA)
